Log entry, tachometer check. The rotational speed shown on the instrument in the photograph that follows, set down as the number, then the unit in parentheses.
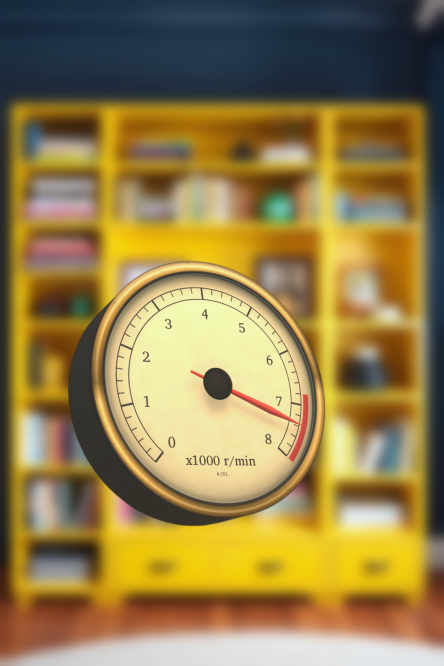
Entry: 7400 (rpm)
